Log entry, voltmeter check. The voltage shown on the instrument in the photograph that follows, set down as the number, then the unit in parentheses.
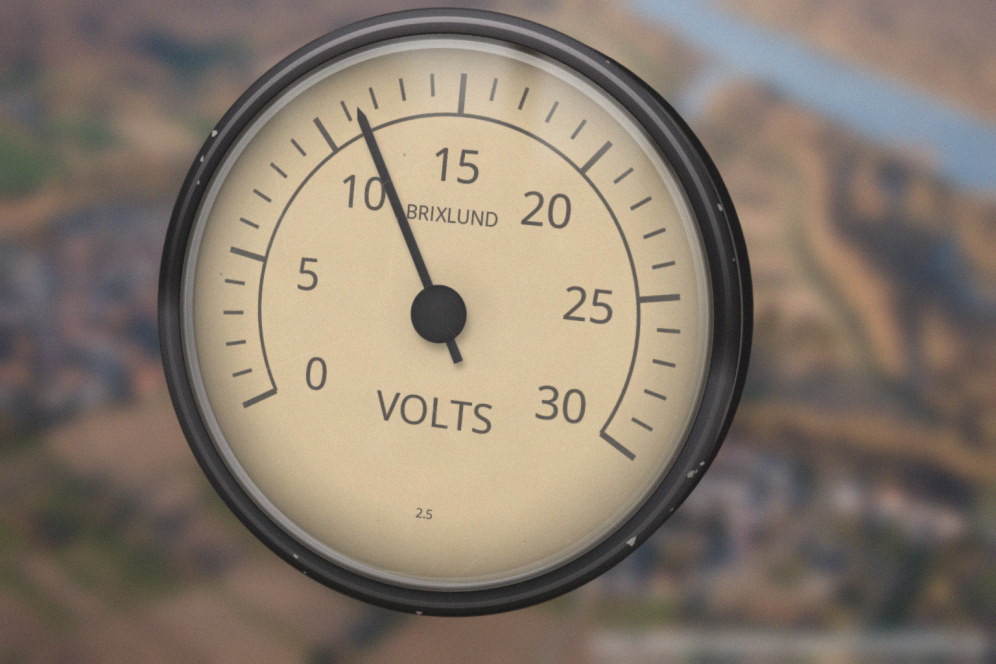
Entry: 11.5 (V)
